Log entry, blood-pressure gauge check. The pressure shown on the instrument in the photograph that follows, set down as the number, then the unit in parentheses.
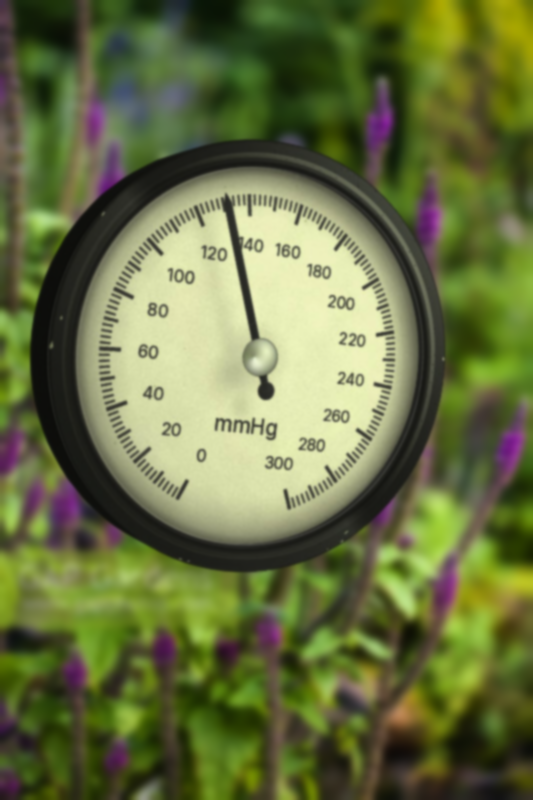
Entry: 130 (mmHg)
